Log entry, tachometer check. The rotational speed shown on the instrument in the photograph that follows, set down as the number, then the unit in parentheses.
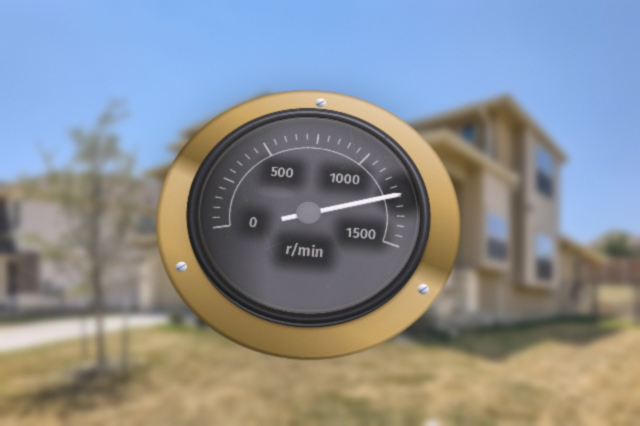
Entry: 1250 (rpm)
